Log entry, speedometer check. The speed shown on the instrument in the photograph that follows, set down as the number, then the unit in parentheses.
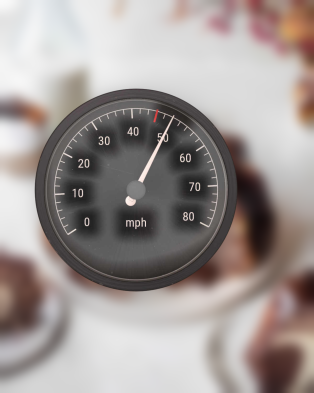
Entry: 50 (mph)
